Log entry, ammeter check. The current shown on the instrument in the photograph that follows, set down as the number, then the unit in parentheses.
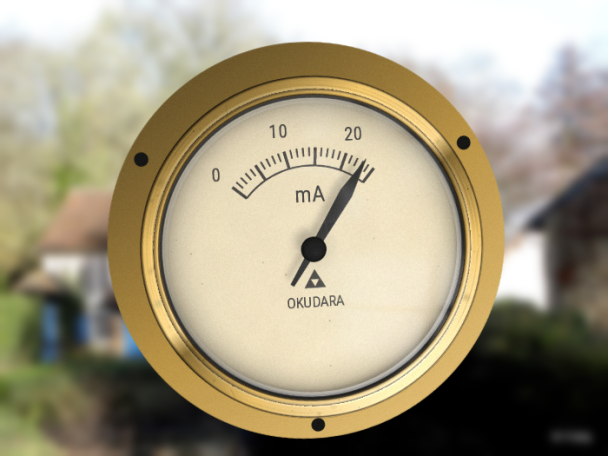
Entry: 23 (mA)
